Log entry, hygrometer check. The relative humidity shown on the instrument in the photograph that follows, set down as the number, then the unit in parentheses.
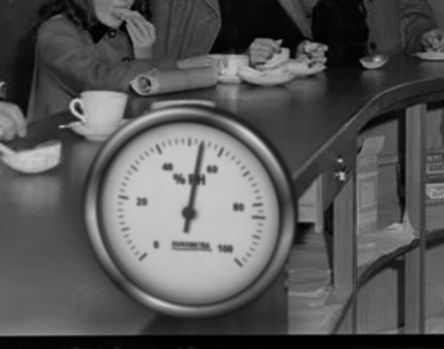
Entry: 54 (%)
